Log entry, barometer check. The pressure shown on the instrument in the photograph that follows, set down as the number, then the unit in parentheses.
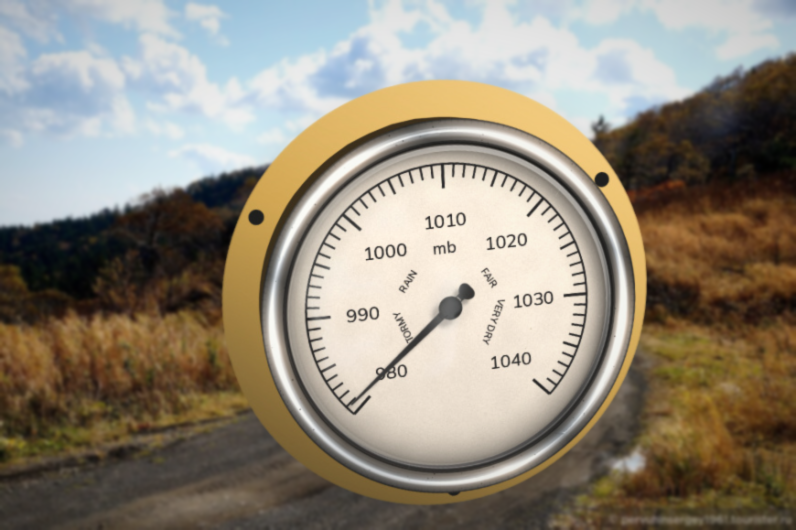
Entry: 981 (mbar)
